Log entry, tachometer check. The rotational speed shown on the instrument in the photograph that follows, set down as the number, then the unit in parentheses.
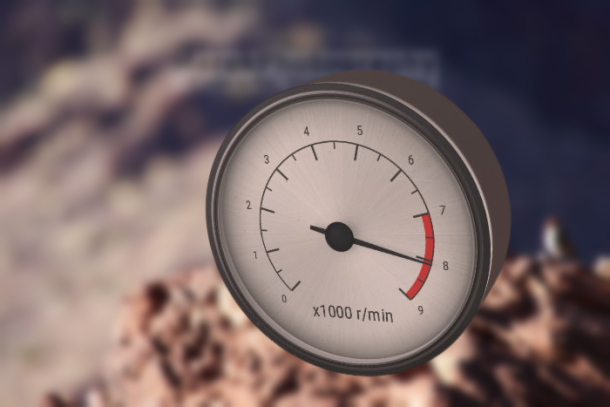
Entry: 8000 (rpm)
